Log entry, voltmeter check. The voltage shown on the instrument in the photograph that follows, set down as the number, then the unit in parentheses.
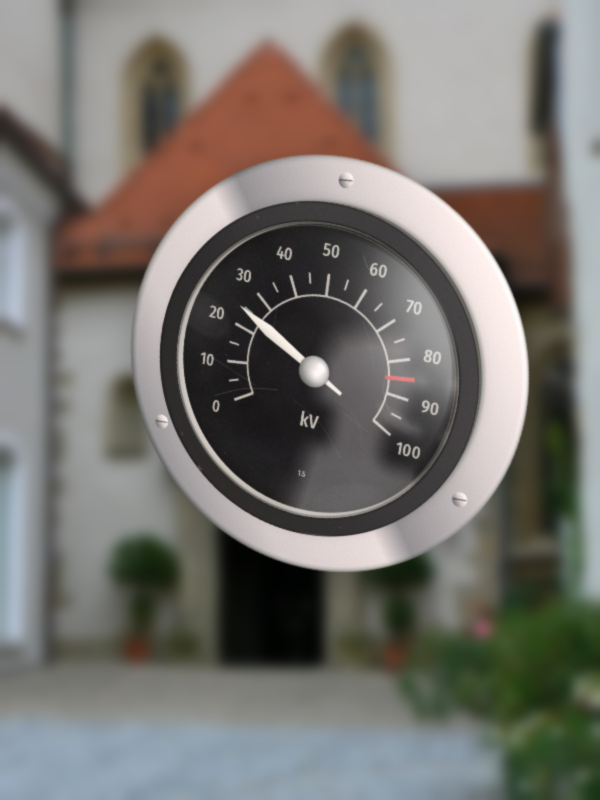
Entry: 25 (kV)
